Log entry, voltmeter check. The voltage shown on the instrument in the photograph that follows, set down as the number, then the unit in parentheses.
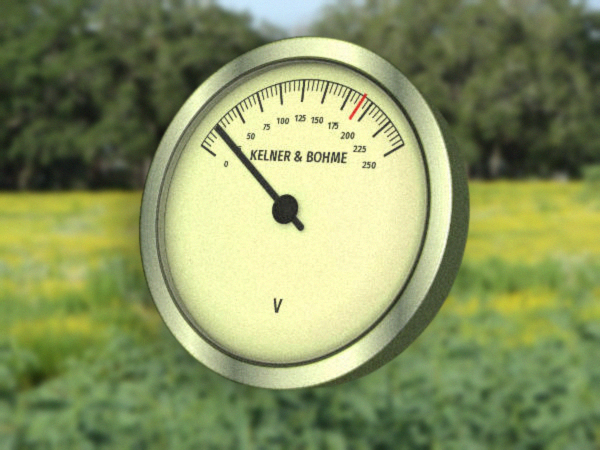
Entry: 25 (V)
